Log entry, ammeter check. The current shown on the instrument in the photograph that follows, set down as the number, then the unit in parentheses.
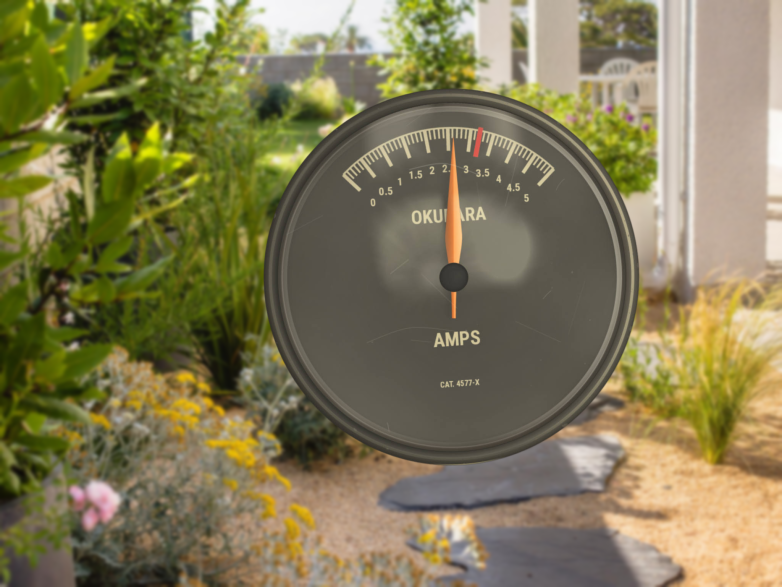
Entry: 2.6 (A)
